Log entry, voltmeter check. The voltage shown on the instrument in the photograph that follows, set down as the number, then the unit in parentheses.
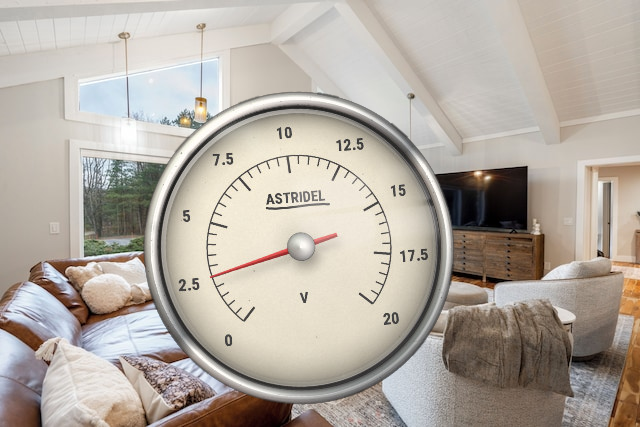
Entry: 2.5 (V)
